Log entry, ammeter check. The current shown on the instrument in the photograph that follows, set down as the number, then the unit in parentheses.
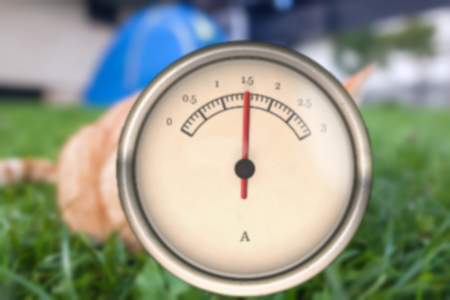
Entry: 1.5 (A)
